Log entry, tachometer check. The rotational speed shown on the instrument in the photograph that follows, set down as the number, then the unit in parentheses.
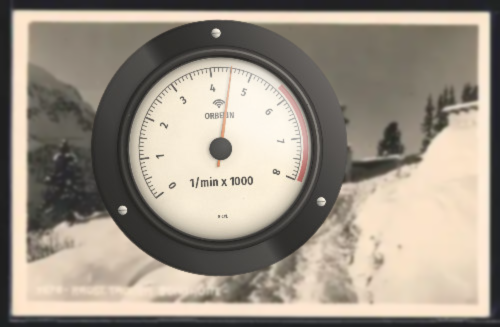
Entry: 4500 (rpm)
